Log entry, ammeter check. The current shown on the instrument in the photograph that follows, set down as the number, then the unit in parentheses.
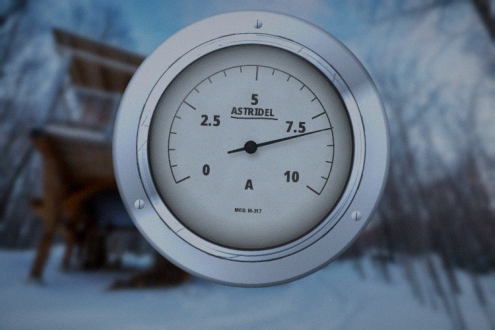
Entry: 8 (A)
